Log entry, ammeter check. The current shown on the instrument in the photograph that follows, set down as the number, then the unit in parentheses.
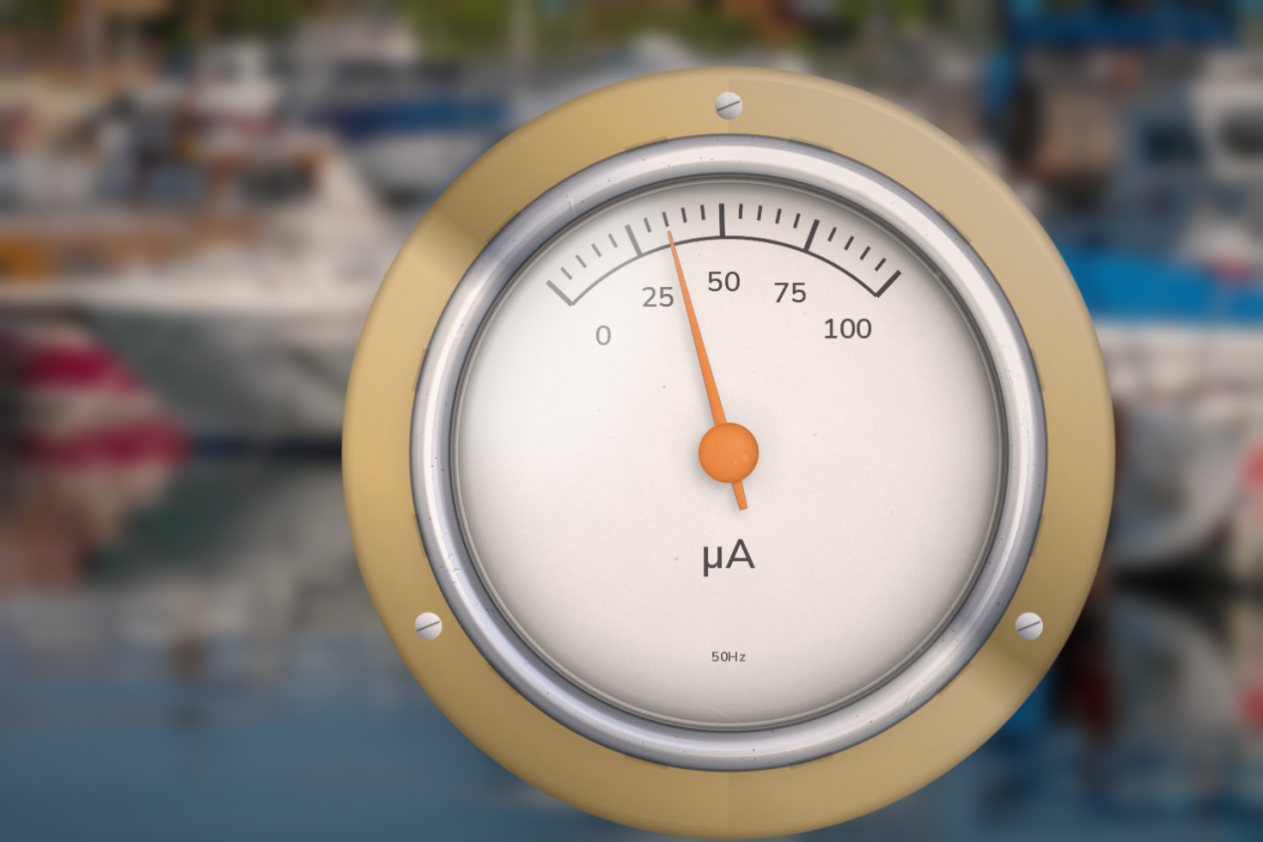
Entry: 35 (µA)
